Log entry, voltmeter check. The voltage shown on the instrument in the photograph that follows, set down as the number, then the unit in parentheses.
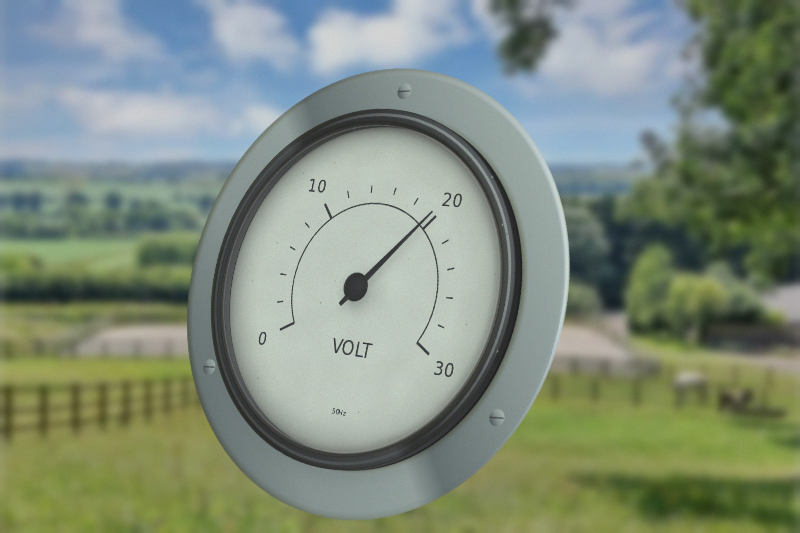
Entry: 20 (V)
